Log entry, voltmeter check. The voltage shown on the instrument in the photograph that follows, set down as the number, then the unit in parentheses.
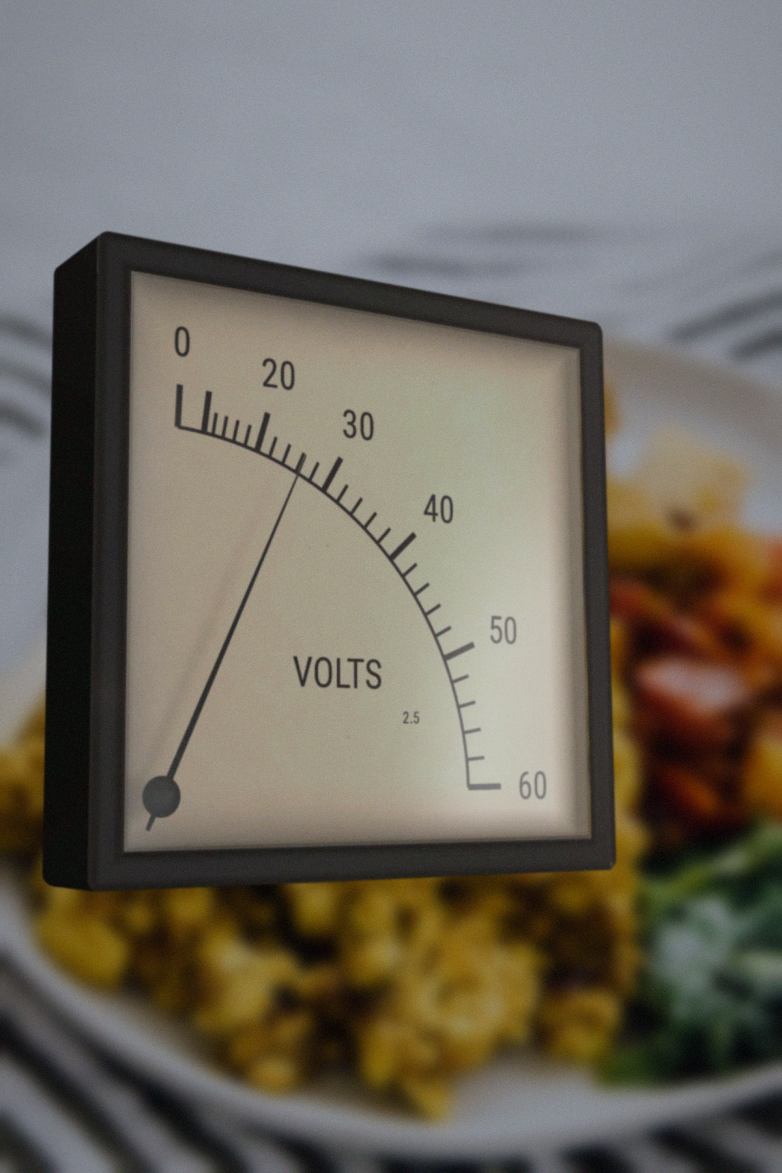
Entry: 26 (V)
